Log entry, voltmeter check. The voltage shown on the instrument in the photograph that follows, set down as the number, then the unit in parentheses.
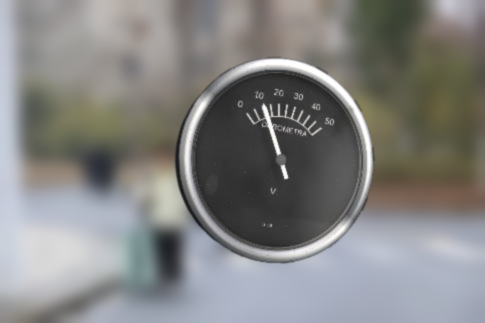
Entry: 10 (V)
